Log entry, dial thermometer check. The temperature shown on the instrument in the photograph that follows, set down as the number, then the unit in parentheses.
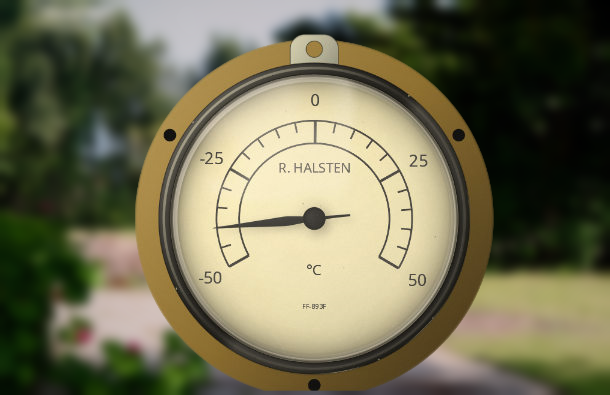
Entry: -40 (°C)
